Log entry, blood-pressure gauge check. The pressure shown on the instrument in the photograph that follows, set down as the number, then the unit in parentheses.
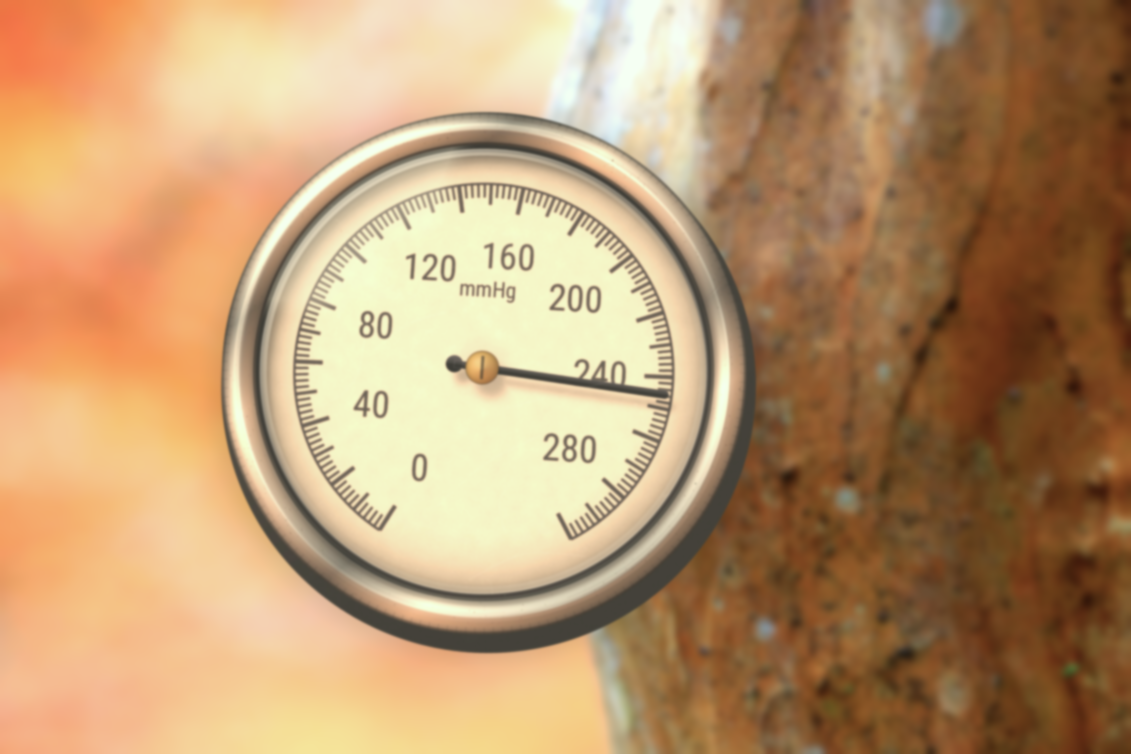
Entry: 246 (mmHg)
